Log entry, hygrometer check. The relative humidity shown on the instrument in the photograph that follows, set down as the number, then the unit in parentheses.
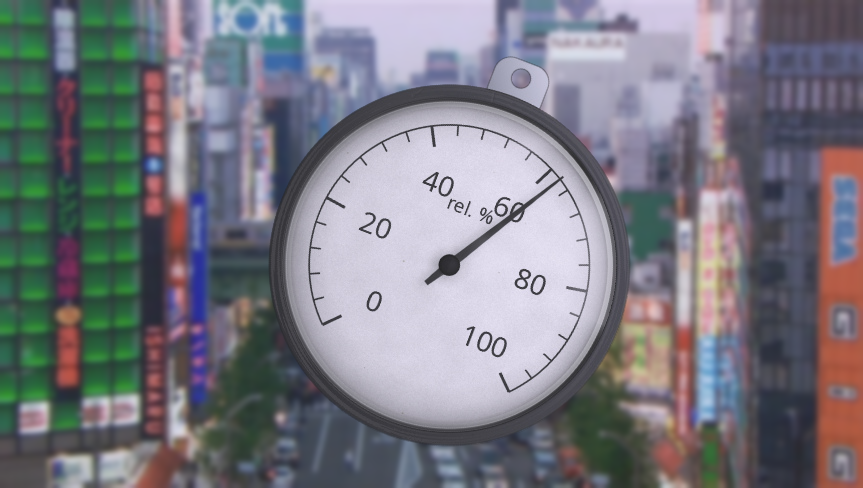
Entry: 62 (%)
